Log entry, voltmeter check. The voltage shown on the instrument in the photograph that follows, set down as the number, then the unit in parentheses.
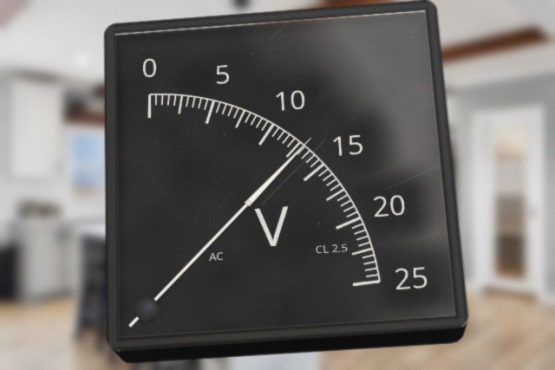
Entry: 13 (V)
